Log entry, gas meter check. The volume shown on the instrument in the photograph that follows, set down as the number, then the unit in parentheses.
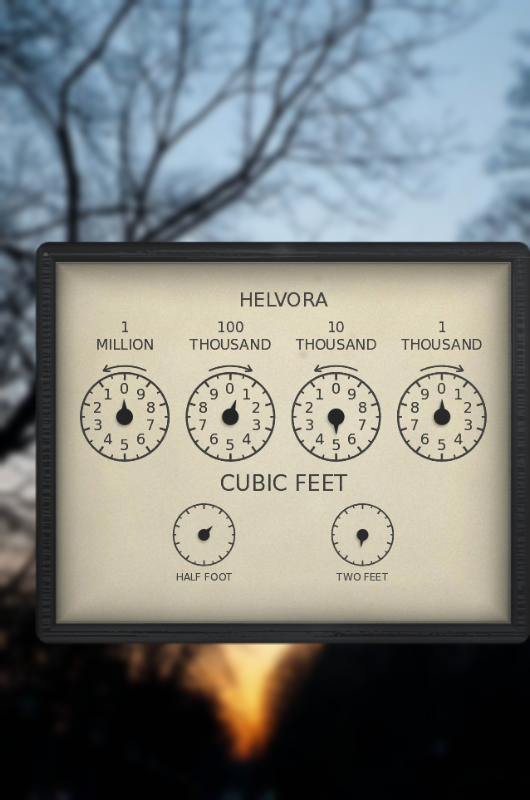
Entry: 5000 (ft³)
